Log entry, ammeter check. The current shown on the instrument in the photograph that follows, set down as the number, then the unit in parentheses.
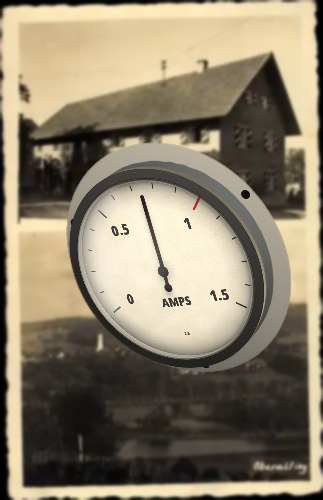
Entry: 0.75 (A)
